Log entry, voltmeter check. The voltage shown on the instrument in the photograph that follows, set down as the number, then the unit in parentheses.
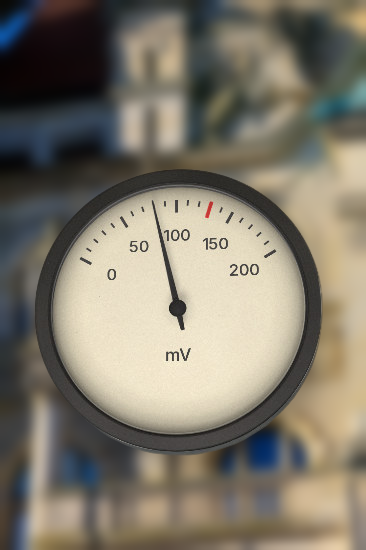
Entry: 80 (mV)
